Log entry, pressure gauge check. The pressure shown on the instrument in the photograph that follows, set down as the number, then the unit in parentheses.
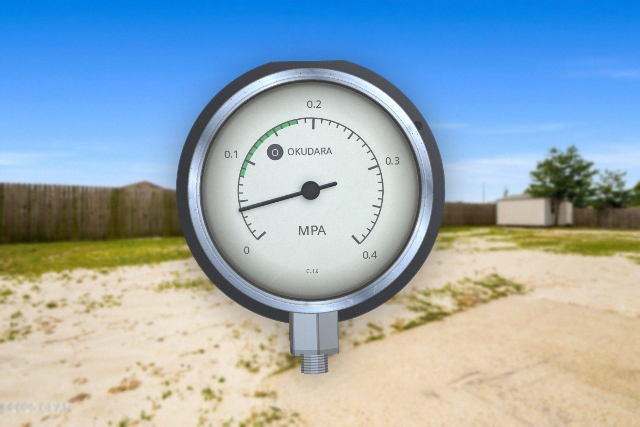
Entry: 0.04 (MPa)
